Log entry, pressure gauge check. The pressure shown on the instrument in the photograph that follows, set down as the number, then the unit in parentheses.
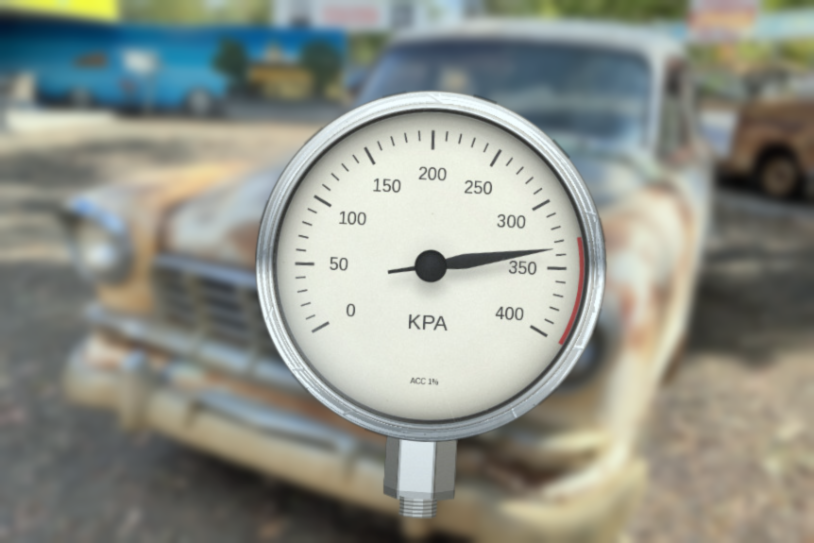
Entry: 335 (kPa)
